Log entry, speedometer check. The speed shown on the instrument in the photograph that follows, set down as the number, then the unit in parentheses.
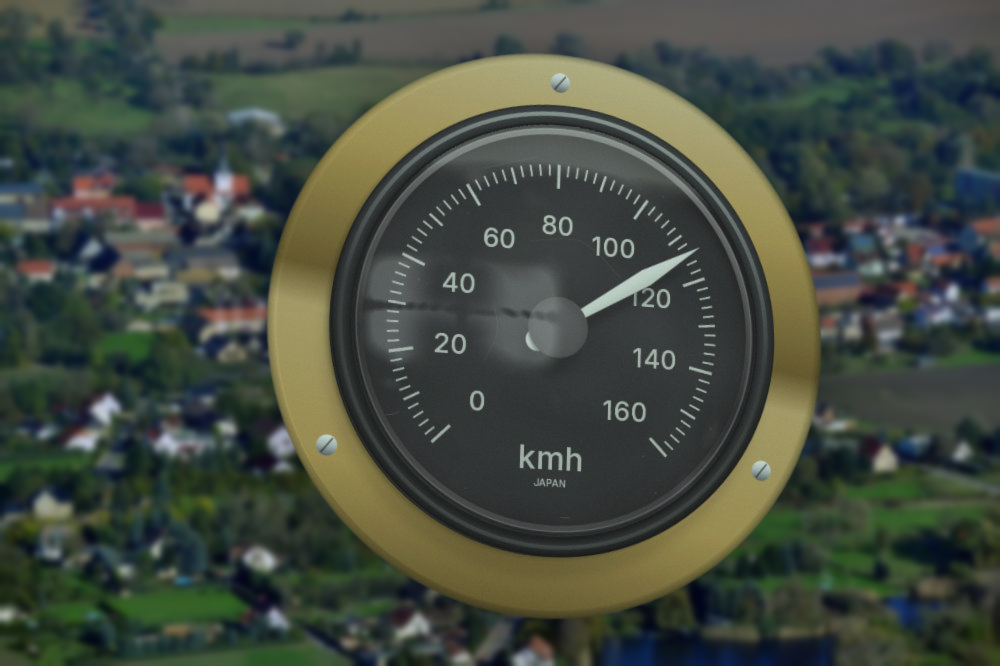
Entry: 114 (km/h)
